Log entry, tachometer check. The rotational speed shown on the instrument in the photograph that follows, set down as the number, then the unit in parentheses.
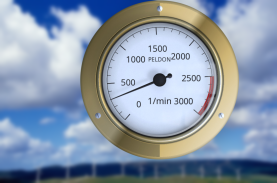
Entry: 300 (rpm)
